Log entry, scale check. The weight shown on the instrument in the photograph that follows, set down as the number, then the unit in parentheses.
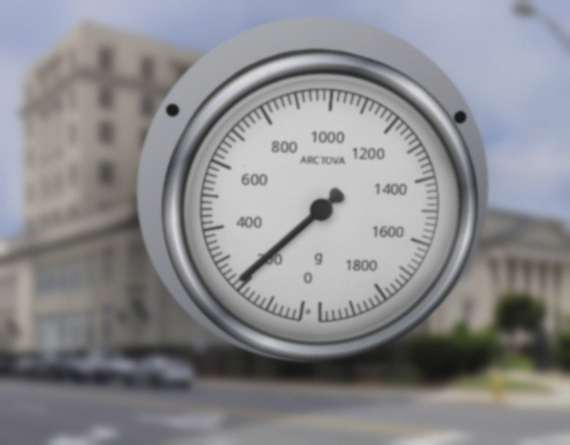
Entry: 220 (g)
